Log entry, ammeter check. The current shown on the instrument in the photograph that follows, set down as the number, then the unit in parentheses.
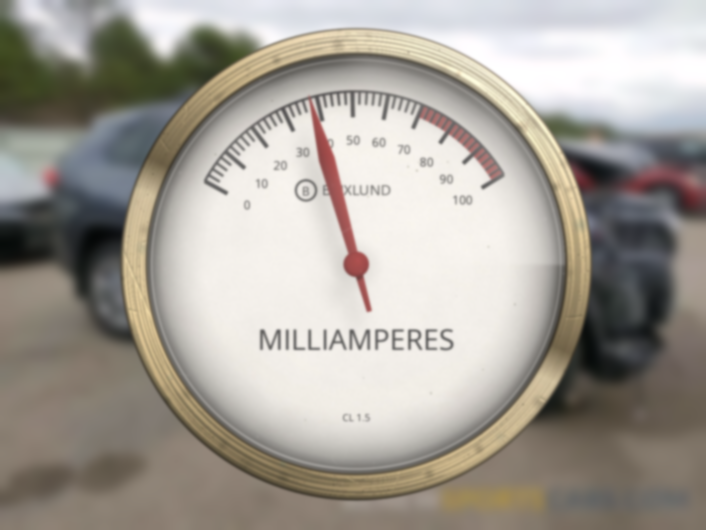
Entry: 38 (mA)
